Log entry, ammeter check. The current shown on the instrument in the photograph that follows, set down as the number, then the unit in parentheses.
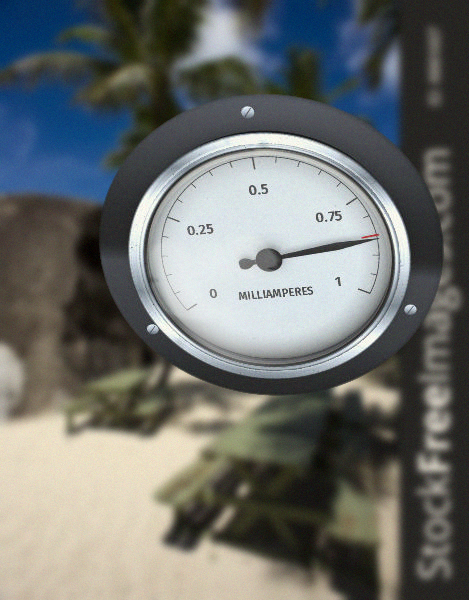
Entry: 0.85 (mA)
